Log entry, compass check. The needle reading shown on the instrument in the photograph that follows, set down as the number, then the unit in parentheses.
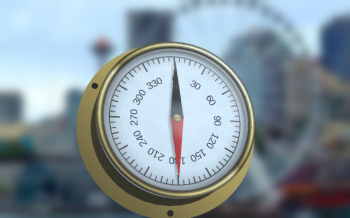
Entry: 180 (°)
